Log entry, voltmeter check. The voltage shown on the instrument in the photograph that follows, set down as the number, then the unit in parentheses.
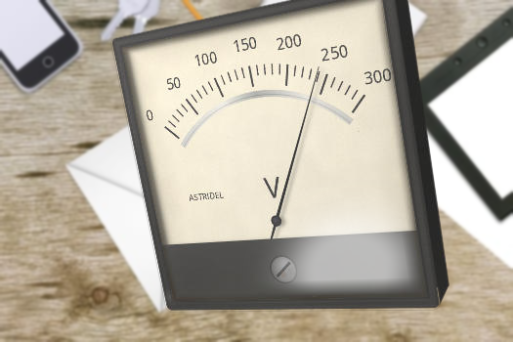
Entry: 240 (V)
